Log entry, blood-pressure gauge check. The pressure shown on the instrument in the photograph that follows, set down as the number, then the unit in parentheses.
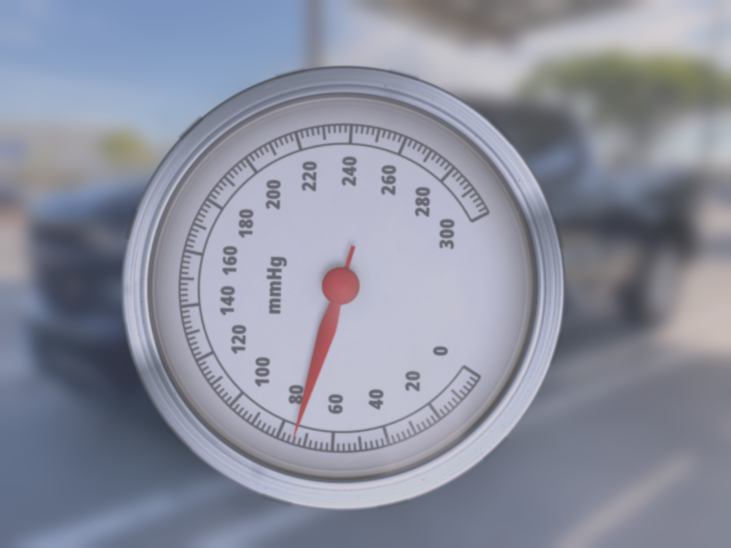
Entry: 74 (mmHg)
